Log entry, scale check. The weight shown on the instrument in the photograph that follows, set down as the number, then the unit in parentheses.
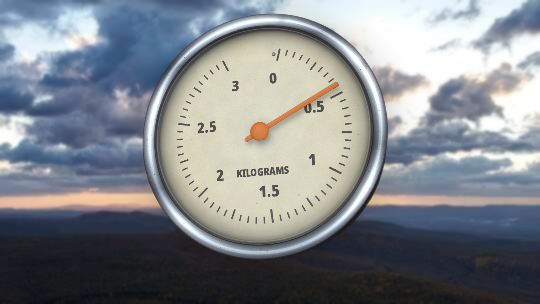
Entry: 0.45 (kg)
